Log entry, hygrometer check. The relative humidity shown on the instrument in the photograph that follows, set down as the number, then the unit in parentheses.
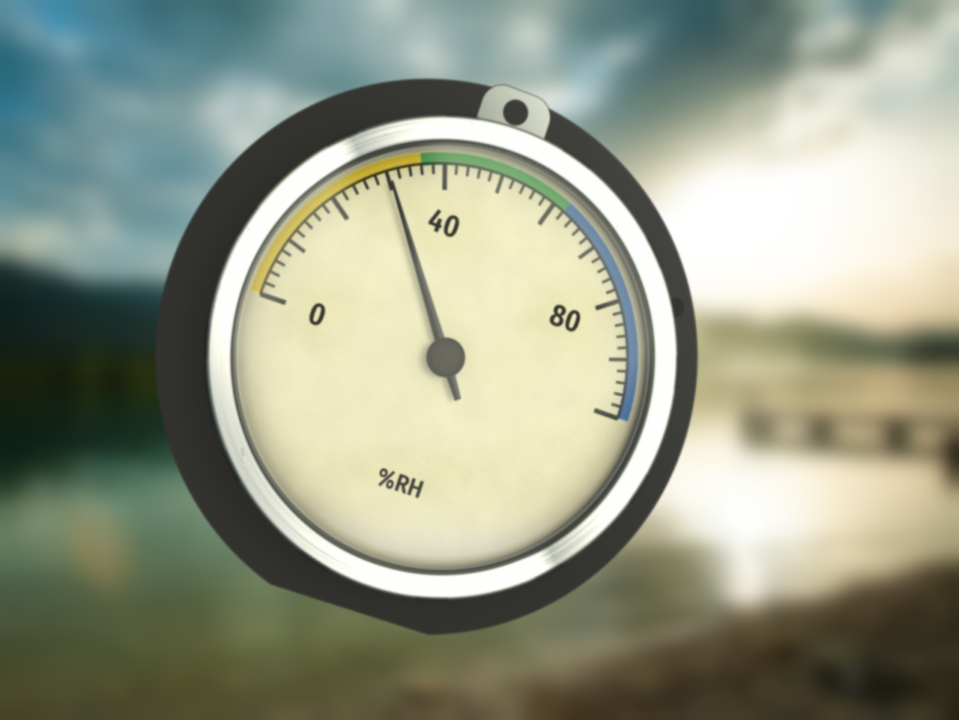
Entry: 30 (%)
